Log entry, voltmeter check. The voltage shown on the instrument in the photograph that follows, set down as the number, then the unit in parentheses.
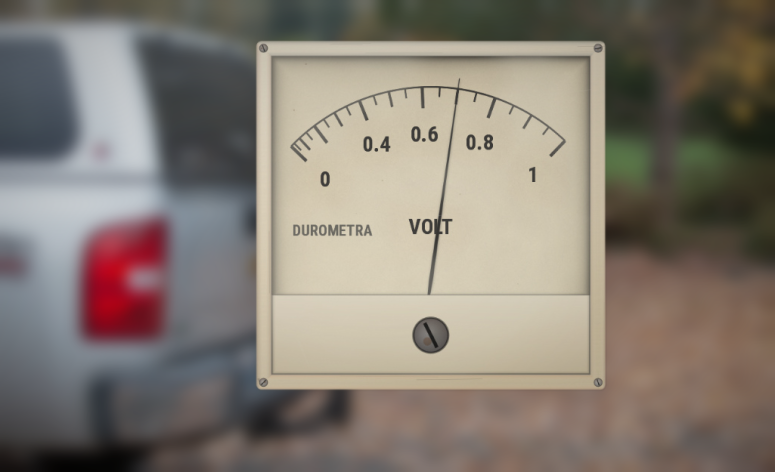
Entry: 0.7 (V)
